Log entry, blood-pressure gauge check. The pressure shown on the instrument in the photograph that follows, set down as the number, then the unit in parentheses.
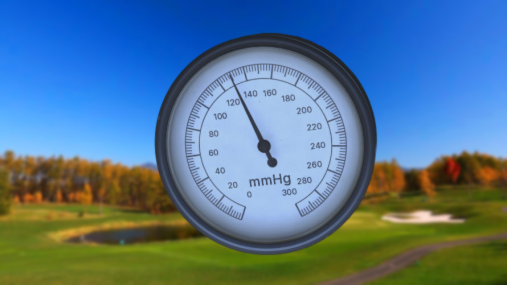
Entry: 130 (mmHg)
